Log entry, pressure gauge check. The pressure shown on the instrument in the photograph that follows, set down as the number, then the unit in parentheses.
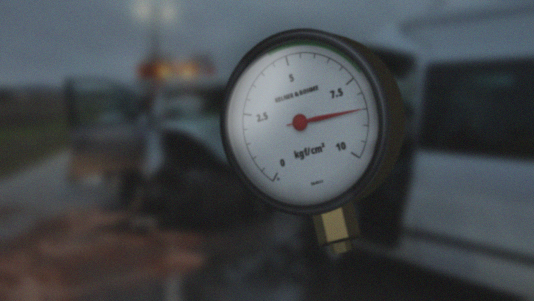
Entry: 8.5 (kg/cm²)
